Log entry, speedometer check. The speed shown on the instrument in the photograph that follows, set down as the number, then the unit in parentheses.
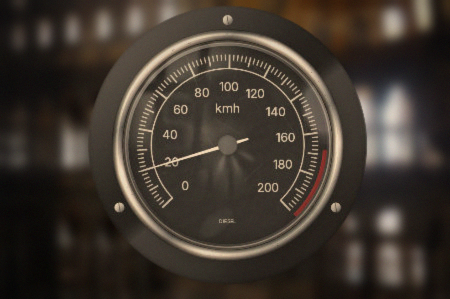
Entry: 20 (km/h)
